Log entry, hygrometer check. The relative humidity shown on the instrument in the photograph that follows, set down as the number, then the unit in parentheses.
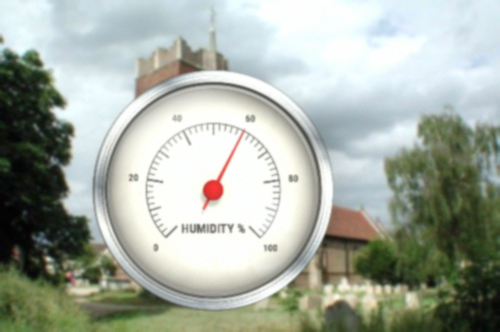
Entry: 60 (%)
